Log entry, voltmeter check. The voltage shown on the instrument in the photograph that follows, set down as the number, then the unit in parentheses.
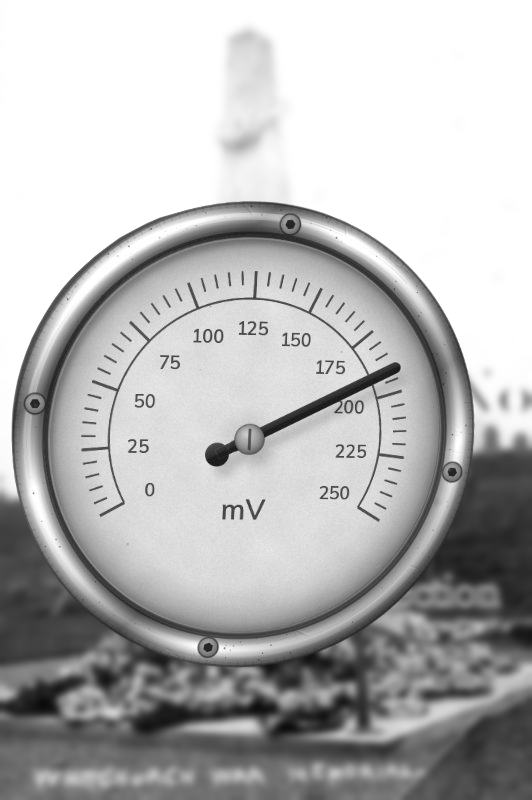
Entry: 190 (mV)
